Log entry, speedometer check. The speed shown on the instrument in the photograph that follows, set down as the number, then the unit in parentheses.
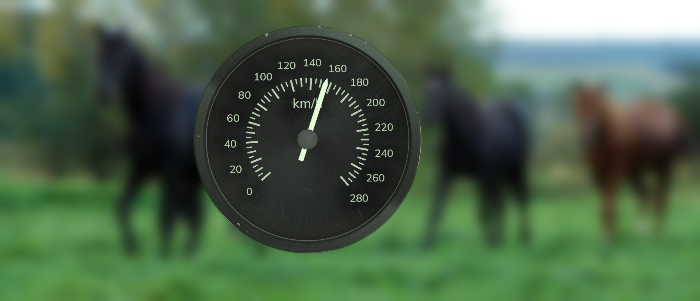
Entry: 155 (km/h)
